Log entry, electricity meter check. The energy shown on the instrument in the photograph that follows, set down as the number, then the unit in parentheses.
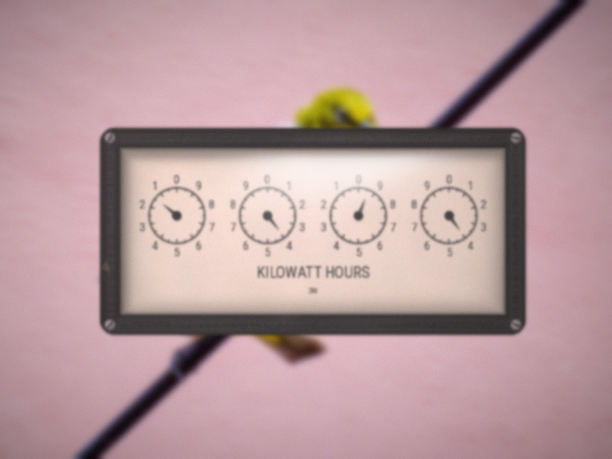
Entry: 1394 (kWh)
